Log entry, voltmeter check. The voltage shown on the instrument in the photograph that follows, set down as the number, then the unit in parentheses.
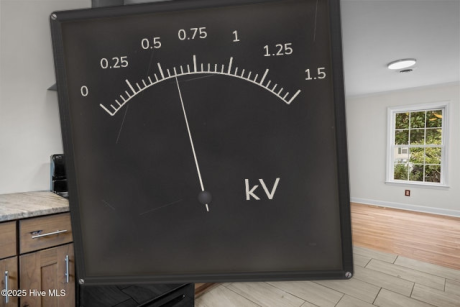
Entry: 0.6 (kV)
